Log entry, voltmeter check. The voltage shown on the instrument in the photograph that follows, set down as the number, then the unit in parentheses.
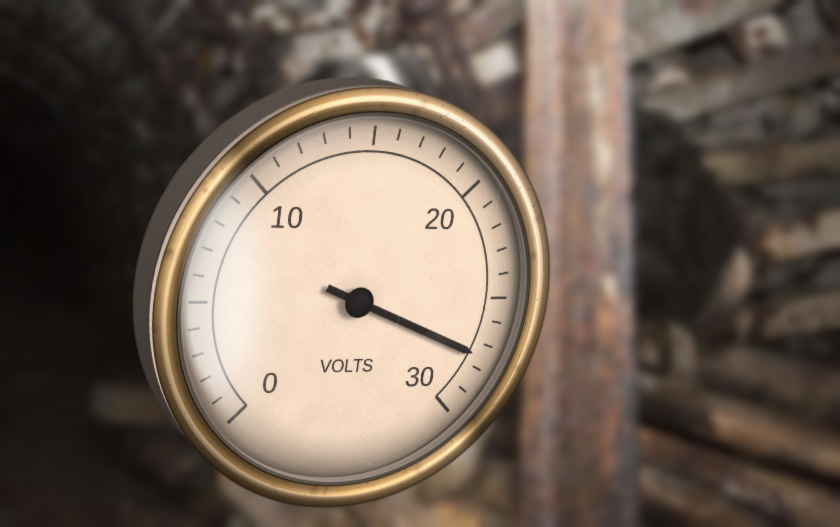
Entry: 27.5 (V)
